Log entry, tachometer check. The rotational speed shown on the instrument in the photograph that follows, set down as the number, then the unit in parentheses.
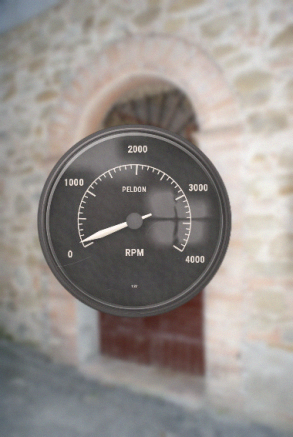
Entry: 100 (rpm)
